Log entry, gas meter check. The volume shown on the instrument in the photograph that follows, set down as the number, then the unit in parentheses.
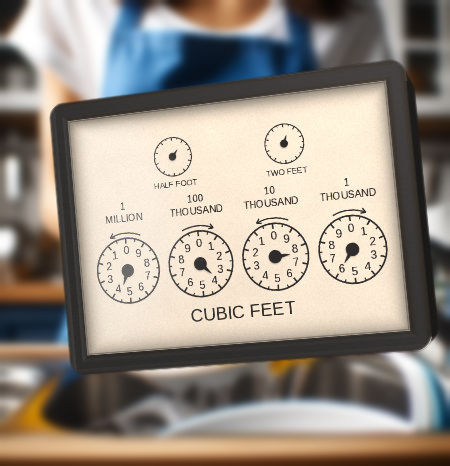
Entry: 437600 (ft³)
